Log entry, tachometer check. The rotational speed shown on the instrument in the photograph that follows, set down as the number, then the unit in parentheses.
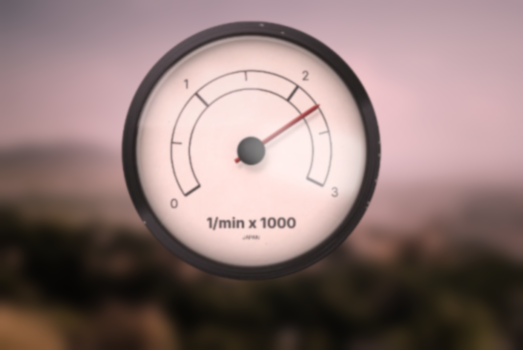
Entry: 2250 (rpm)
